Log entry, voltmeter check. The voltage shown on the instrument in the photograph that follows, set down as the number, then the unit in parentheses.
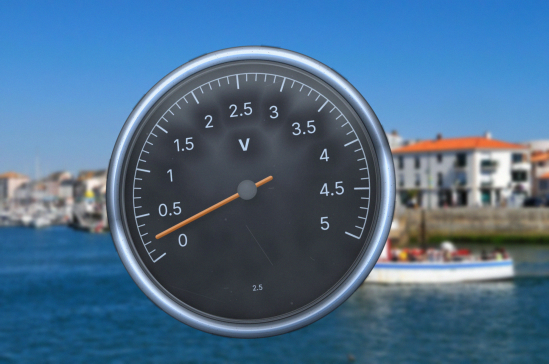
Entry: 0.2 (V)
